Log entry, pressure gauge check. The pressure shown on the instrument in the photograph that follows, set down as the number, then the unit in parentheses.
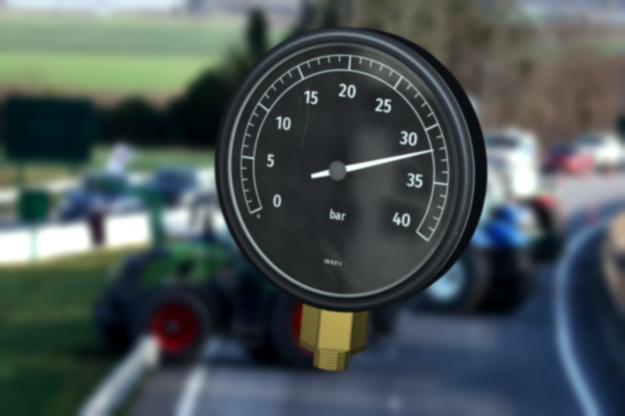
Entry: 32 (bar)
